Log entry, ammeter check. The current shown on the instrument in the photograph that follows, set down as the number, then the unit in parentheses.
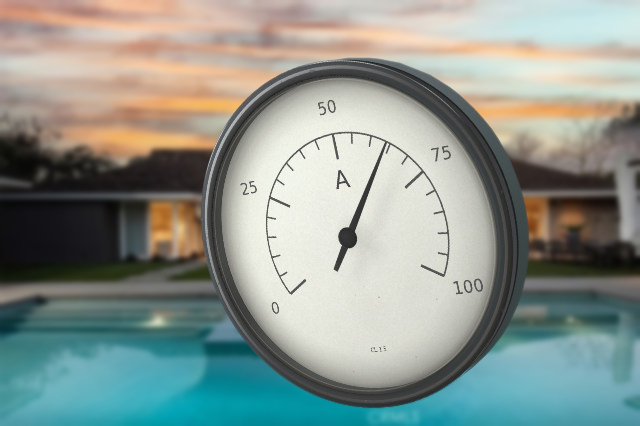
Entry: 65 (A)
